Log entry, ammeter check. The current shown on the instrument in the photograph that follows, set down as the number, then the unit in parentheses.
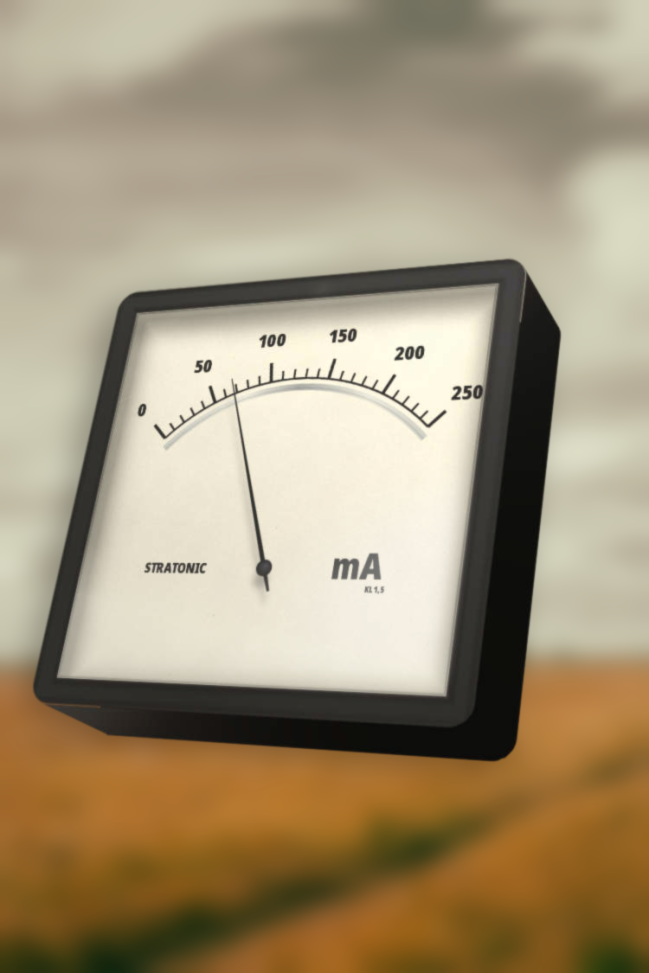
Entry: 70 (mA)
